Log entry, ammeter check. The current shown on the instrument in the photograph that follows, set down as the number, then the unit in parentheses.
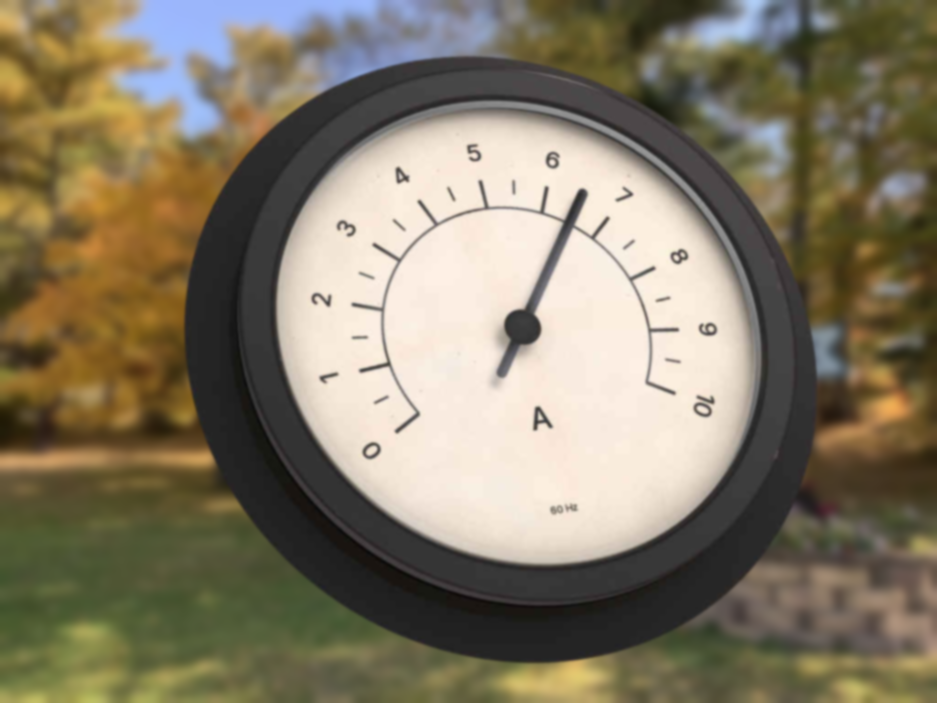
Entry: 6.5 (A)
